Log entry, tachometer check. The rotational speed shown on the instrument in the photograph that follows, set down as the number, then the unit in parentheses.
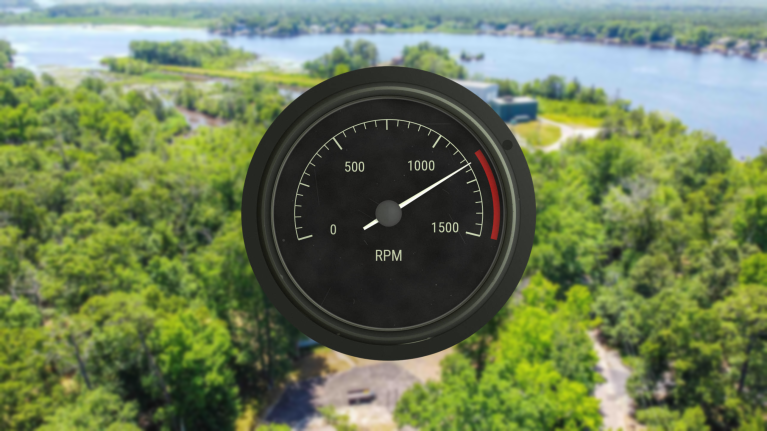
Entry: 1175 (rpm)
